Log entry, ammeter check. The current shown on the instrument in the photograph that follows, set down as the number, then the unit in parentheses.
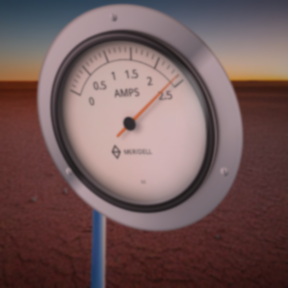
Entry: 2.4 (A)
